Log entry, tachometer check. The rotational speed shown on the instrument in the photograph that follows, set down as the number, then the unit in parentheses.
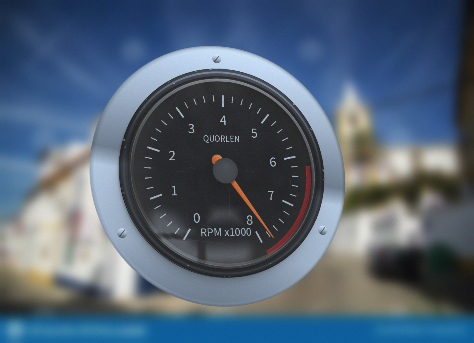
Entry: 7800 (rpm)
